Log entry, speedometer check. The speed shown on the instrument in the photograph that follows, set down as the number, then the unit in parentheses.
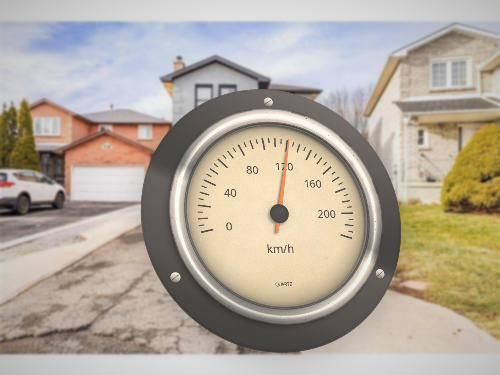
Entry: 120 (km/h)
